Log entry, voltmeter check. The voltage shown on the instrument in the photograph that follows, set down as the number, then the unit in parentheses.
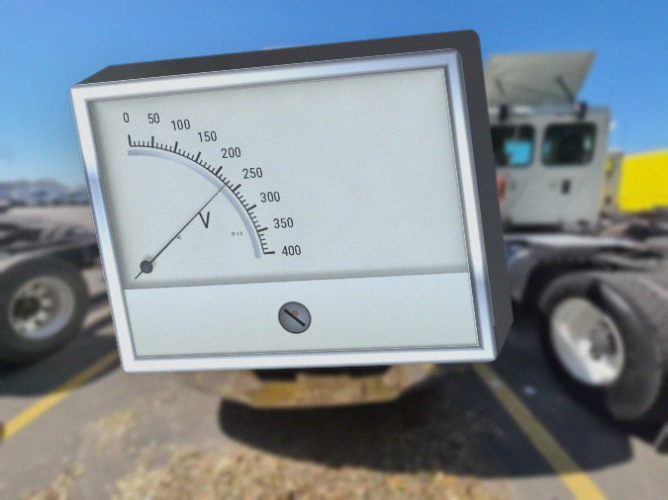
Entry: 230 (V)
